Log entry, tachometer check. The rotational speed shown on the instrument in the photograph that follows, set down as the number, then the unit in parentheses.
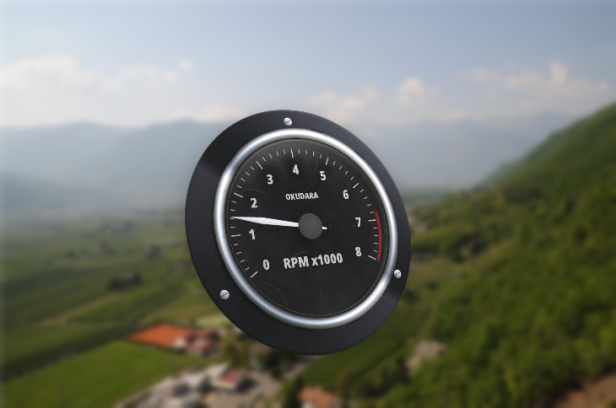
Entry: 1400 (rpm)
